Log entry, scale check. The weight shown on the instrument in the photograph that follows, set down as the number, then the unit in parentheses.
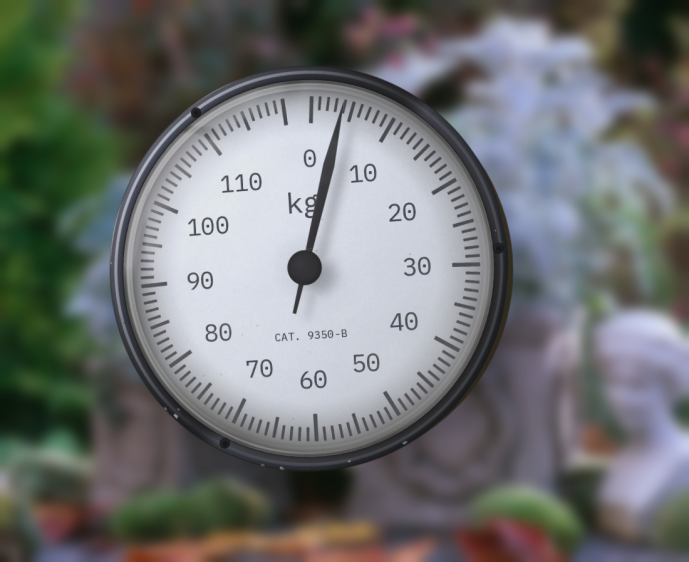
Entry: 4 (kg)
